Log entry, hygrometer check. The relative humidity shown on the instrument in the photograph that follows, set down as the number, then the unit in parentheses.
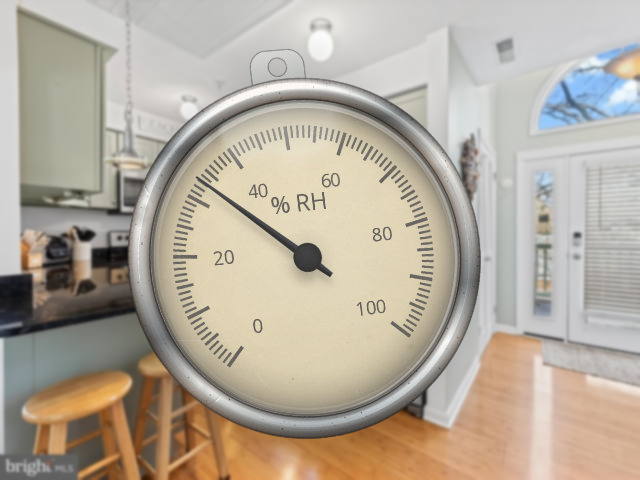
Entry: 33 (%)
